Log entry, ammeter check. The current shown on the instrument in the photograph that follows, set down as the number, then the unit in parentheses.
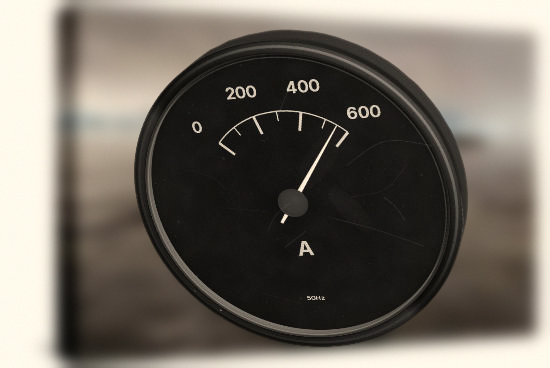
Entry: 550 (A)
